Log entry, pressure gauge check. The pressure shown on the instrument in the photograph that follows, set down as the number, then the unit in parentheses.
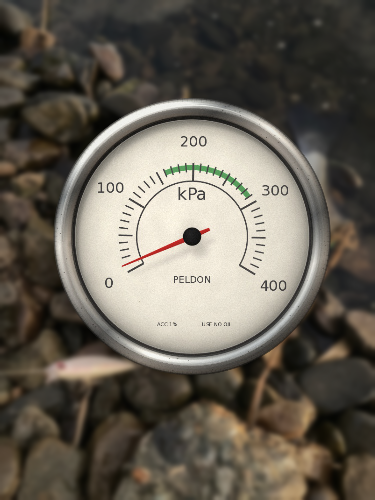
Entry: 10 (kPa)
